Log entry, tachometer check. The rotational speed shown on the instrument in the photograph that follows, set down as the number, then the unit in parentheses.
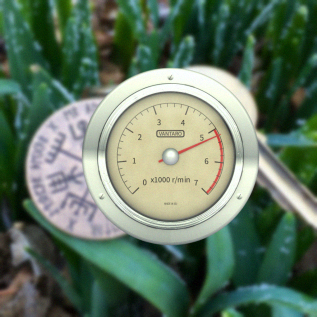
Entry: 5200 (rpm)
